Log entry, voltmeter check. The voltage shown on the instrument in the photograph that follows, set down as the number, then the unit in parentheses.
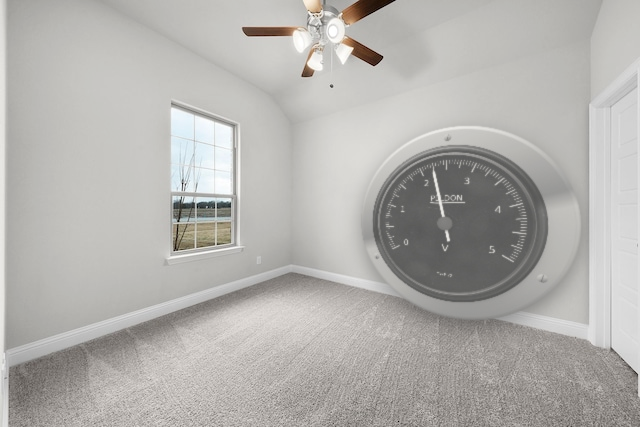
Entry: 2.25 (V)
